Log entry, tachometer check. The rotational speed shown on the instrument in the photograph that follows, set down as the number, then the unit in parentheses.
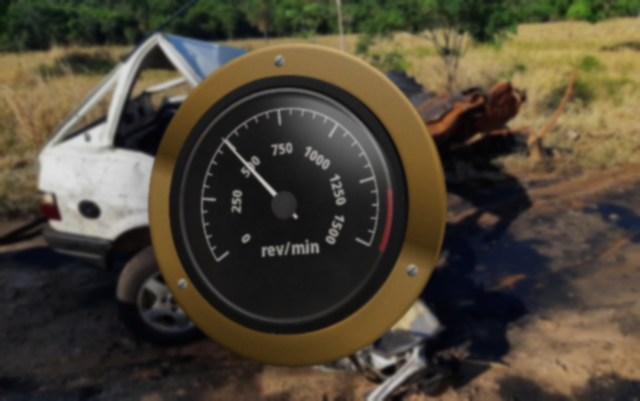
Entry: 500 (rpm)
